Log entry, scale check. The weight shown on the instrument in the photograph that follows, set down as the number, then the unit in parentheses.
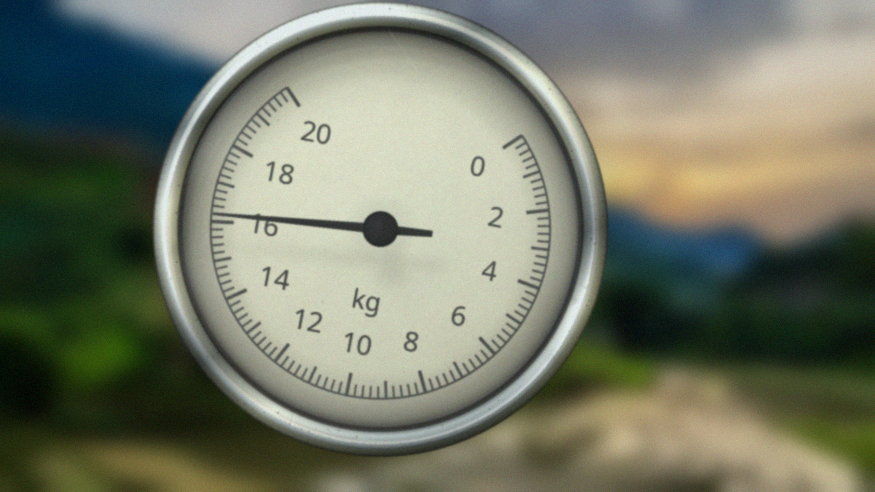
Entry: 16.2 (kg)
